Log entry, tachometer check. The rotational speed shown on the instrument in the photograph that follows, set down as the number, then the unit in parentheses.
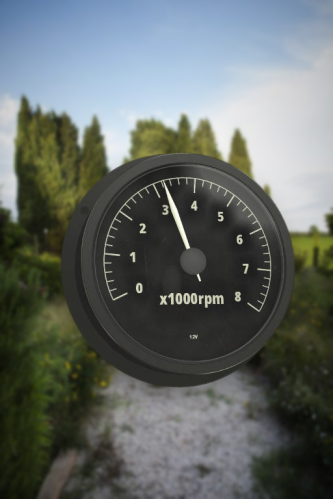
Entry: 3200 (rpm)
